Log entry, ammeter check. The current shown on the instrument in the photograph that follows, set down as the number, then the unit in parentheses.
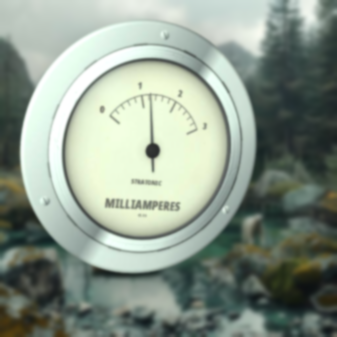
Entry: 1.2 (mA)
